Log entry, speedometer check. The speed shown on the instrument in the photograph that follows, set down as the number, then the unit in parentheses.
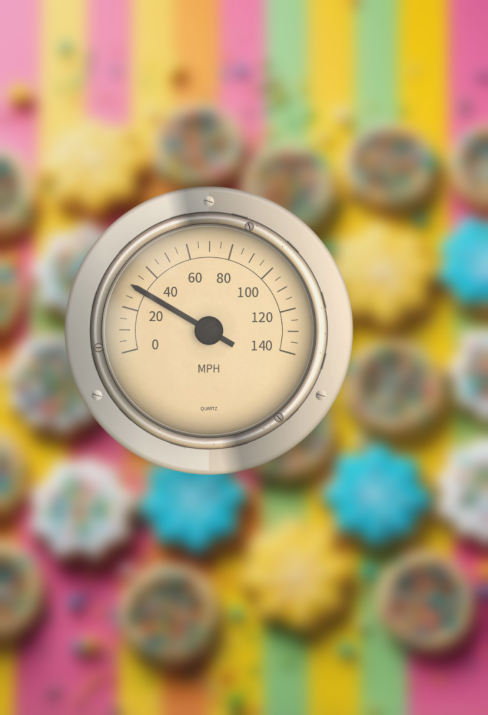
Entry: 30 (mph)
